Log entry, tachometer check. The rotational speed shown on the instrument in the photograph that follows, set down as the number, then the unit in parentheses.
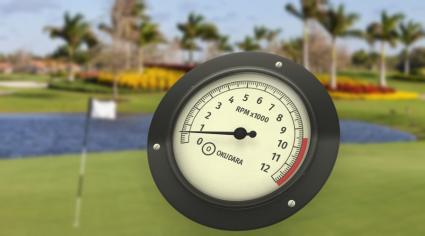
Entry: 500 (rpm)
